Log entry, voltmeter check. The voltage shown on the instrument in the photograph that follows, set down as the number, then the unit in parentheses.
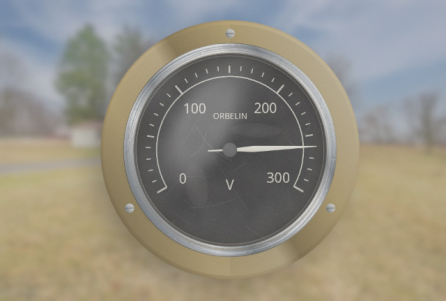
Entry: 260 (V)
